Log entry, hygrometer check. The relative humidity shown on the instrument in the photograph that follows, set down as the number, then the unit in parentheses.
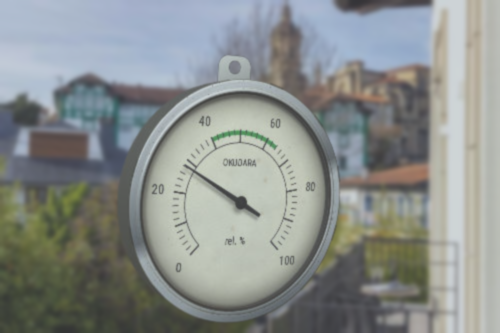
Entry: 28 (%)
